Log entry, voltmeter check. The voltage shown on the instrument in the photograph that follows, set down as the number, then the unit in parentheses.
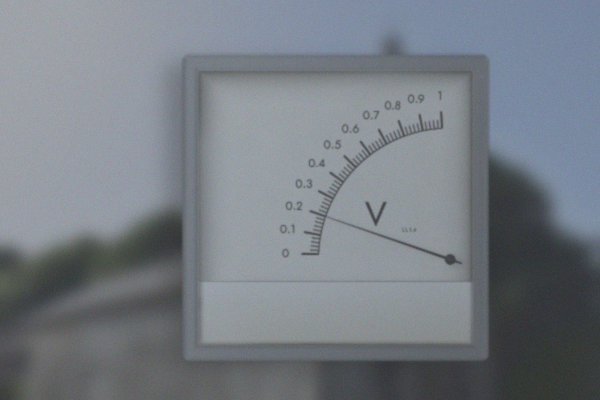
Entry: 0.2 (V)
